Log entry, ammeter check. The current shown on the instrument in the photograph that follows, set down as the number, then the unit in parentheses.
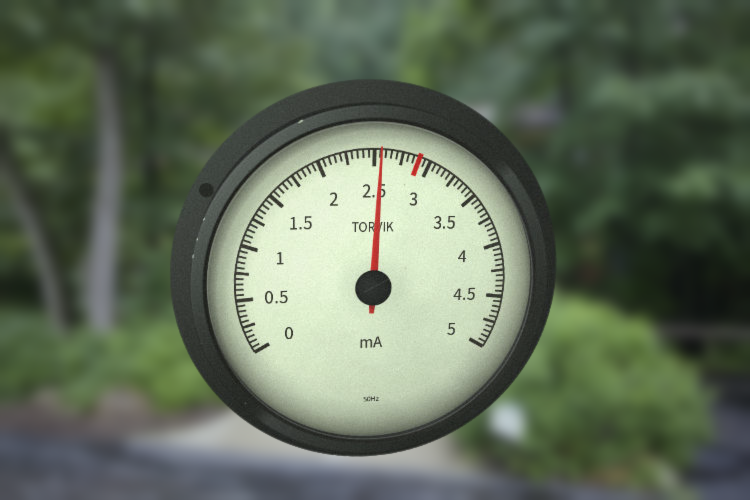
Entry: 2.55 (mA)
